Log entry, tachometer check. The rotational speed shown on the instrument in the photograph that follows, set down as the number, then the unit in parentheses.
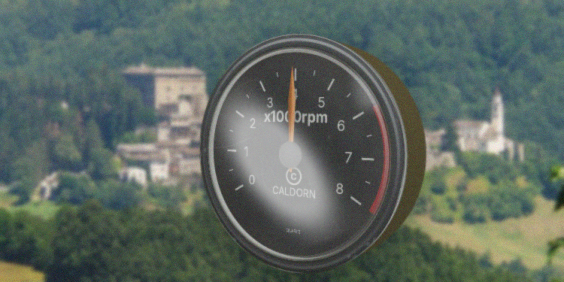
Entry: 4000 (rpm)
